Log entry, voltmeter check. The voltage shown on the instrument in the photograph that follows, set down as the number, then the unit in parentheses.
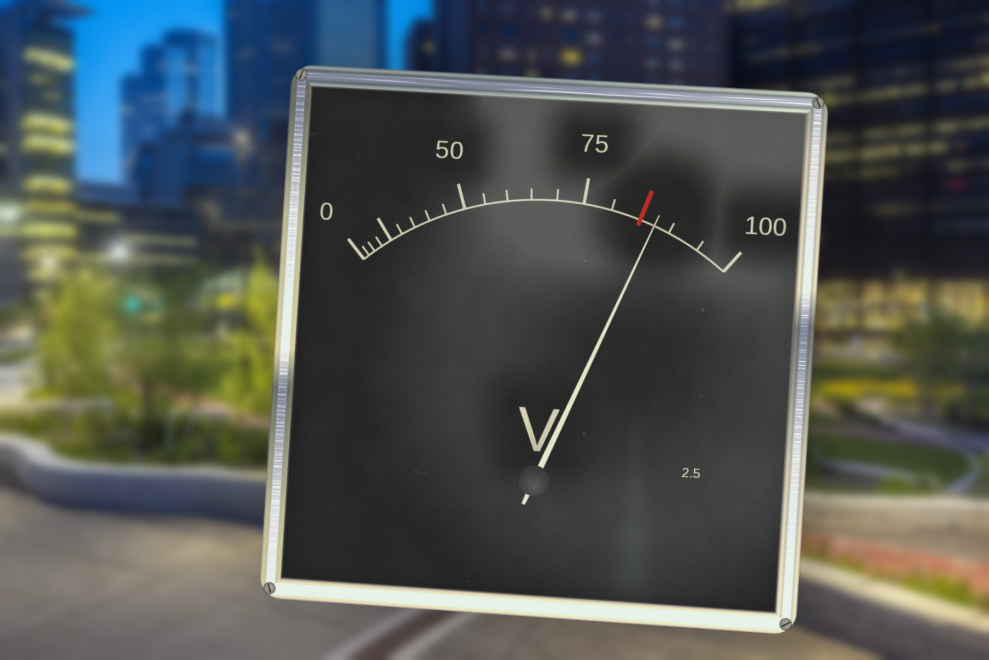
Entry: 87.5 (V)
